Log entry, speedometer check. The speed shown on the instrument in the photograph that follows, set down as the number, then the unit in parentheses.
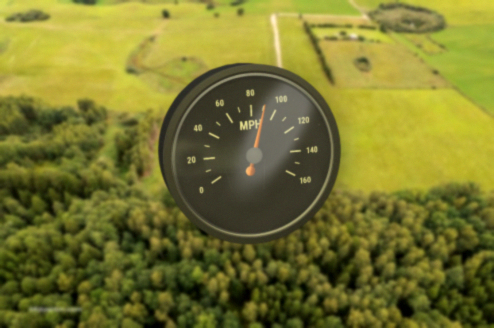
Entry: 90 (mph)
